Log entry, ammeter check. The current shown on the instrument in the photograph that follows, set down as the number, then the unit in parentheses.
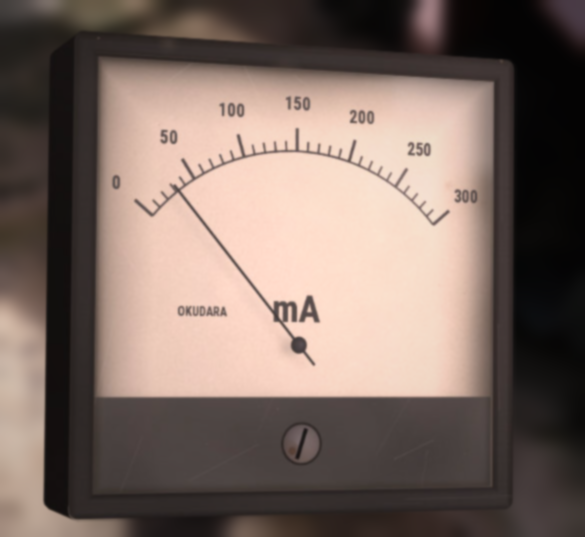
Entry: 30 (mA)
